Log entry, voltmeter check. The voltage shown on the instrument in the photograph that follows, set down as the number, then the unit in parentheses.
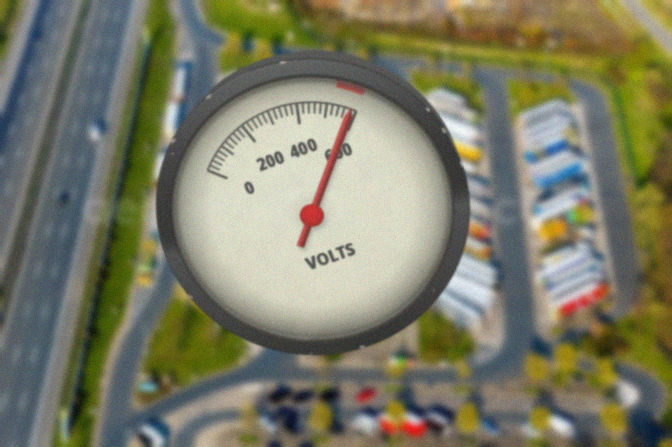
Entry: 580 (V)
